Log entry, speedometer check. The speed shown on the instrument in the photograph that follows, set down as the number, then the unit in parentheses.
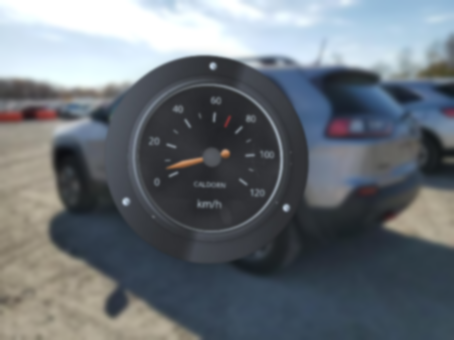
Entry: 5 (km/h)
